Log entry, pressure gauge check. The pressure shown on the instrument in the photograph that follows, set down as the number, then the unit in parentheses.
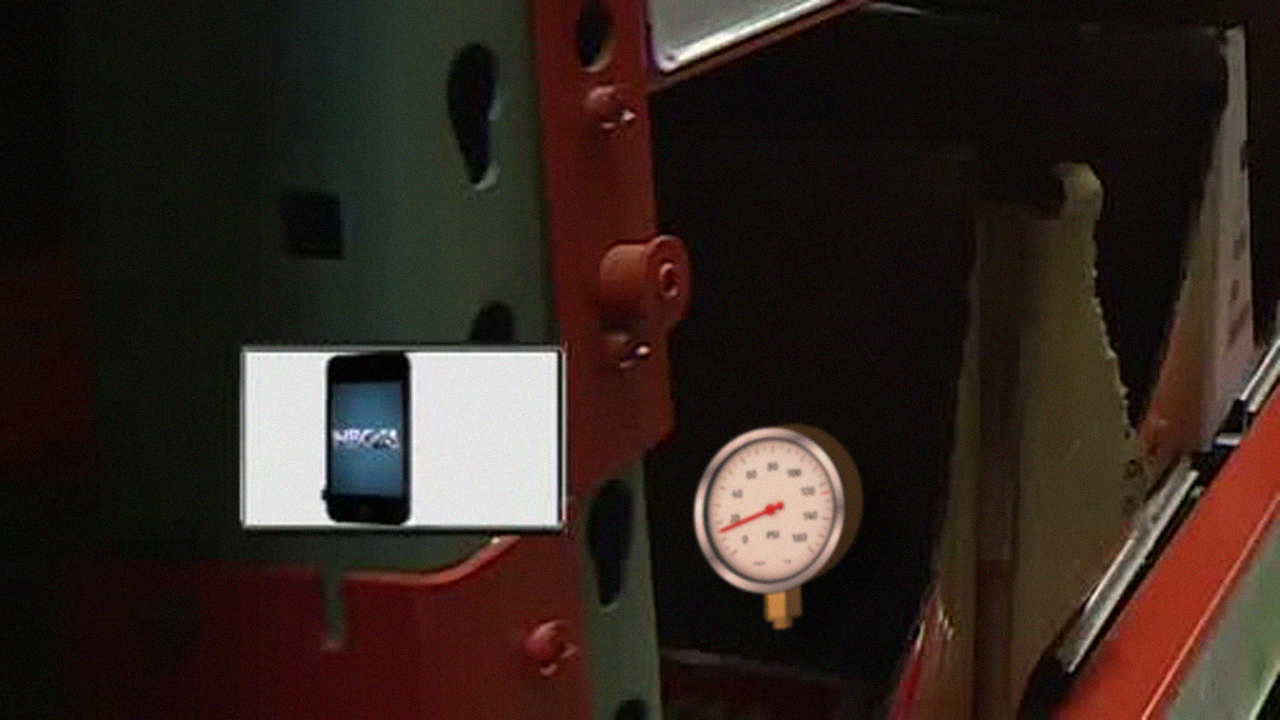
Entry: 15 (psi)
